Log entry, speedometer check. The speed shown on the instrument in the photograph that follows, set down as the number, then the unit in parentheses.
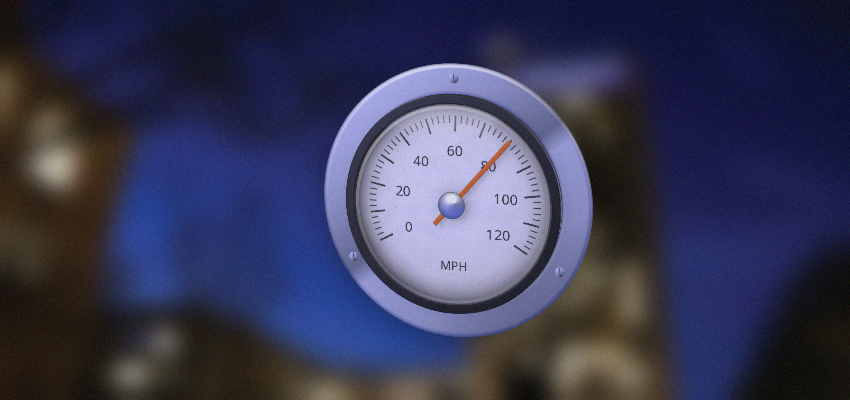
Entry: 80 (mph)
